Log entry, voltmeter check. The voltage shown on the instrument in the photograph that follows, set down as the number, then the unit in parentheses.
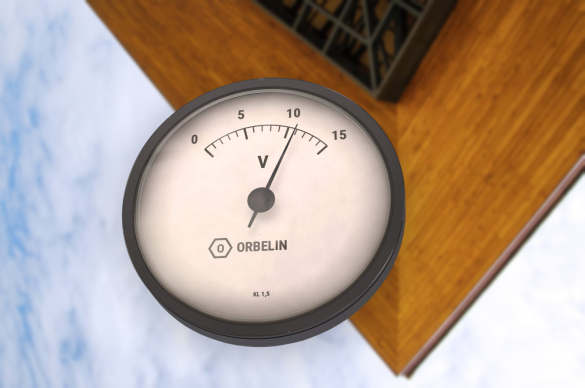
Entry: 11 (V)
